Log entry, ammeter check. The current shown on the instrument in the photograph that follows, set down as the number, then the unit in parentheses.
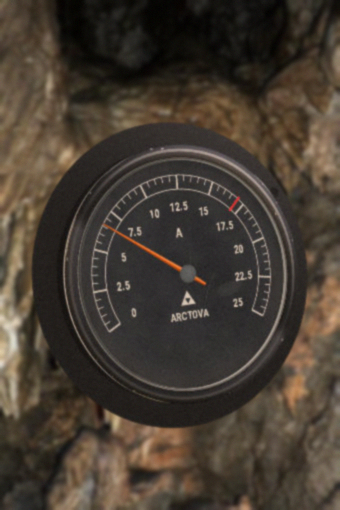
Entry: 6.5 (A)
